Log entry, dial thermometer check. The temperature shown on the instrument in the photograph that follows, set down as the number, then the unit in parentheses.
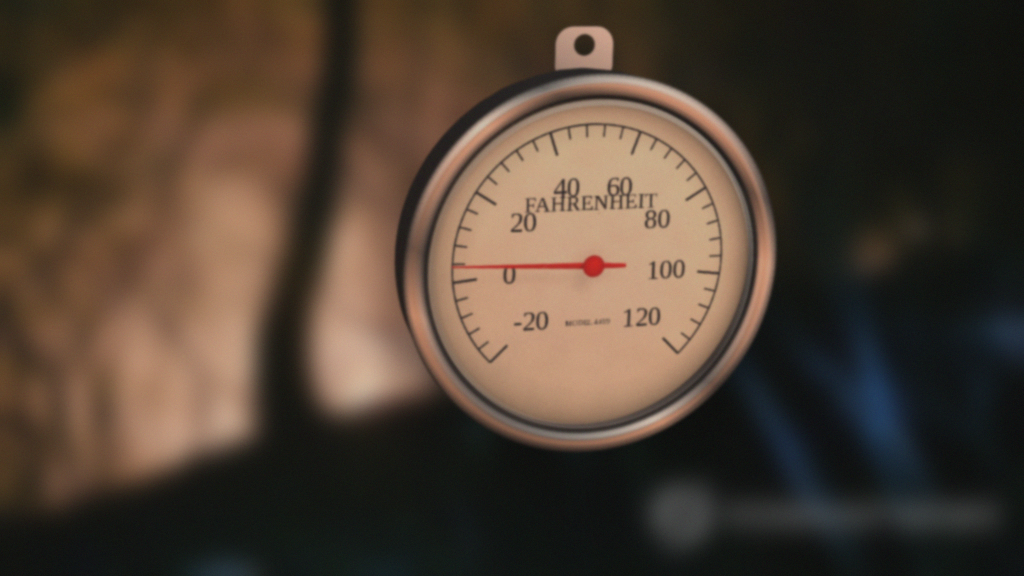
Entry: 4 (°F)
